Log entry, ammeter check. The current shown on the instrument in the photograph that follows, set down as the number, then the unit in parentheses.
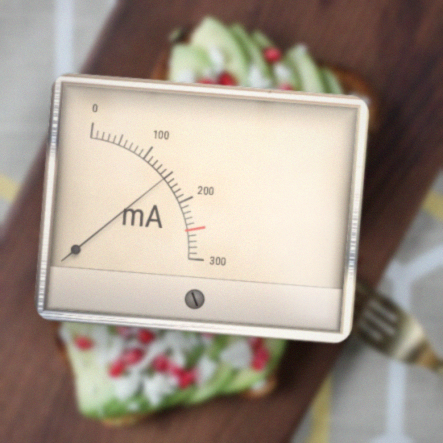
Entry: 150 (mA)
